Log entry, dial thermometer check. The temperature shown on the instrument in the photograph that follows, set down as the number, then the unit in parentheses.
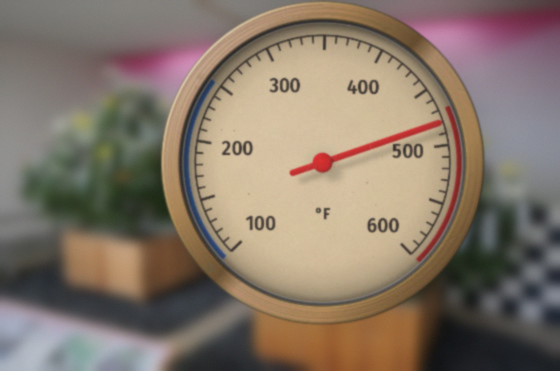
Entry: 480 (°F)
